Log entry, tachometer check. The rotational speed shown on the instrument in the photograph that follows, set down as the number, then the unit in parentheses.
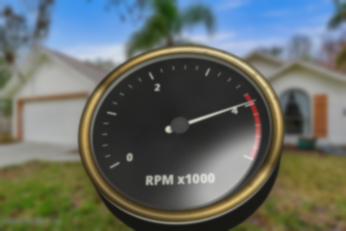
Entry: 4000 (rpm)
